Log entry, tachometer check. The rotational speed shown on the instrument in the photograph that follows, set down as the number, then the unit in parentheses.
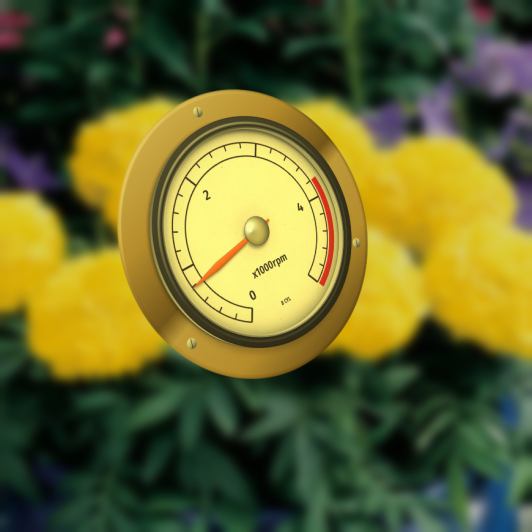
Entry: 800 (rpm)
